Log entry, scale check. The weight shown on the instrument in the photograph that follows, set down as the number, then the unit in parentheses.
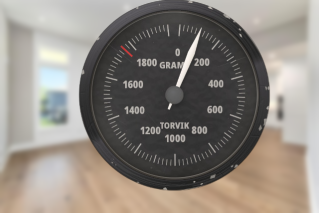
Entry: 100 (g)
